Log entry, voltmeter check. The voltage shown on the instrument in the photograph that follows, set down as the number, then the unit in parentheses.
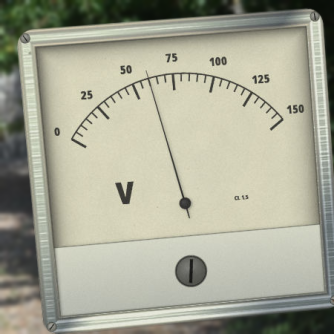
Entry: 60 (V)
